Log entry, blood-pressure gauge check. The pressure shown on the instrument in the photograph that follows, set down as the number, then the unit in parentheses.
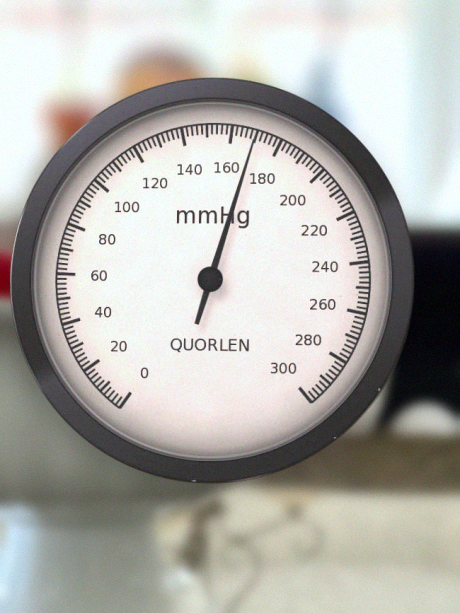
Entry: 170 (mmHg)
